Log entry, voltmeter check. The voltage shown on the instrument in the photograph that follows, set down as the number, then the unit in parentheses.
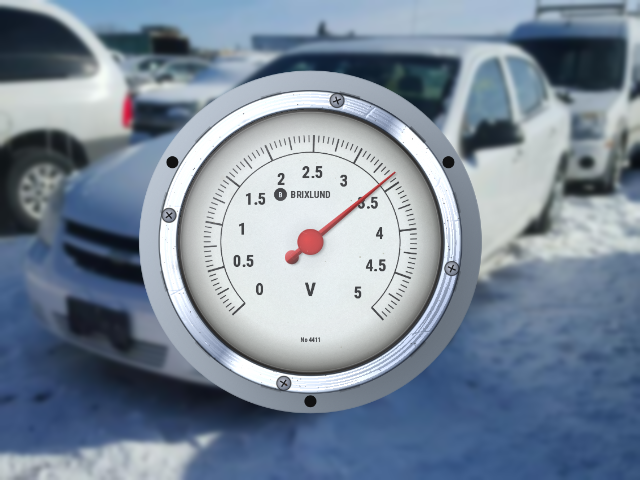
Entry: 3.4 (V)
